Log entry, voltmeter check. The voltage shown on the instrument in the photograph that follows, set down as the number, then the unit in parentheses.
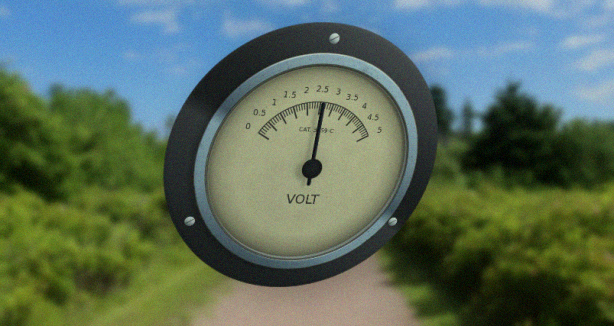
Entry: 2.5 (V)
